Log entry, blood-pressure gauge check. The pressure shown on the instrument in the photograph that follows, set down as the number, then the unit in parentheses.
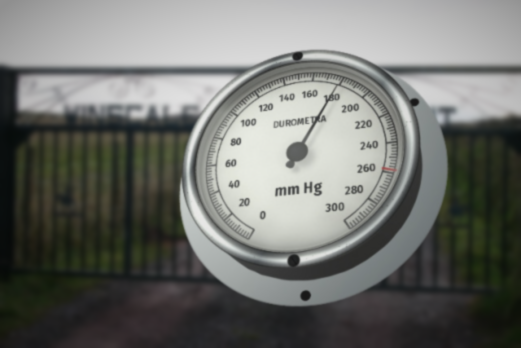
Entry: 180 (mmHg)
